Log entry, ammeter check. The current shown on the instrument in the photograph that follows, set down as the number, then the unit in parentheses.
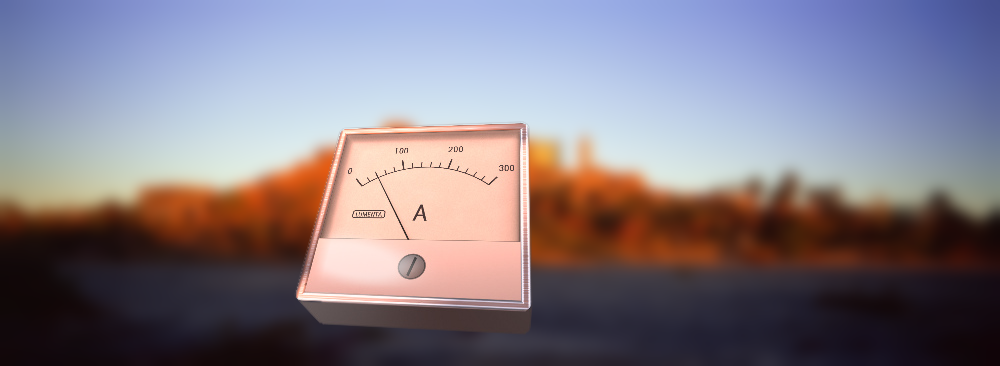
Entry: 40 (A)
